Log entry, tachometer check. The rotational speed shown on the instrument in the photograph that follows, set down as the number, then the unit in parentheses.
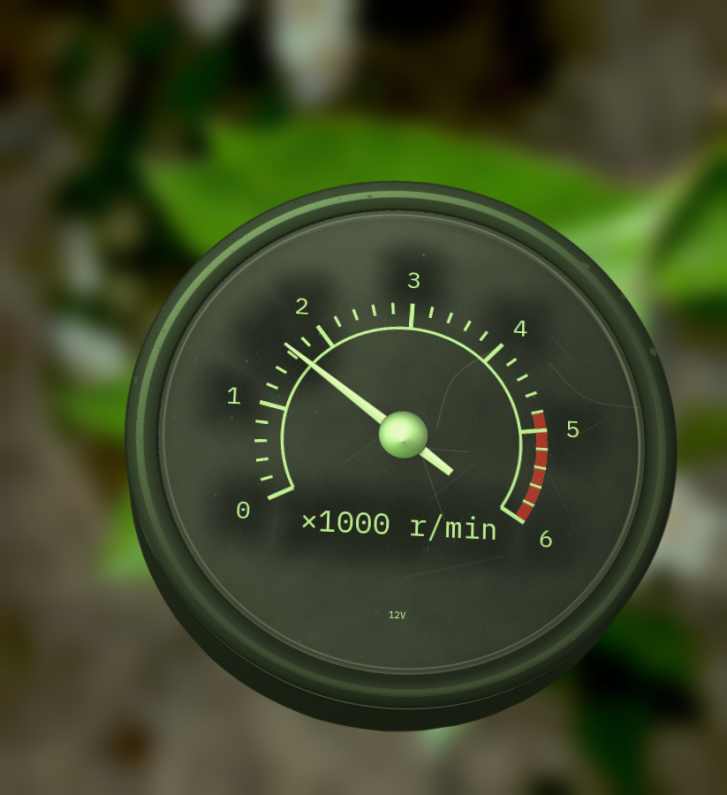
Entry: 1600 (rpm)
